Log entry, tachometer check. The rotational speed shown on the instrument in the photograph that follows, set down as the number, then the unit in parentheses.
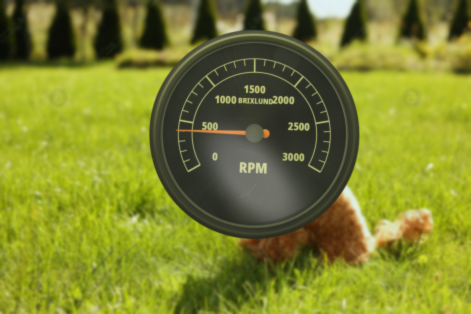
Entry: 400 (rpm)
